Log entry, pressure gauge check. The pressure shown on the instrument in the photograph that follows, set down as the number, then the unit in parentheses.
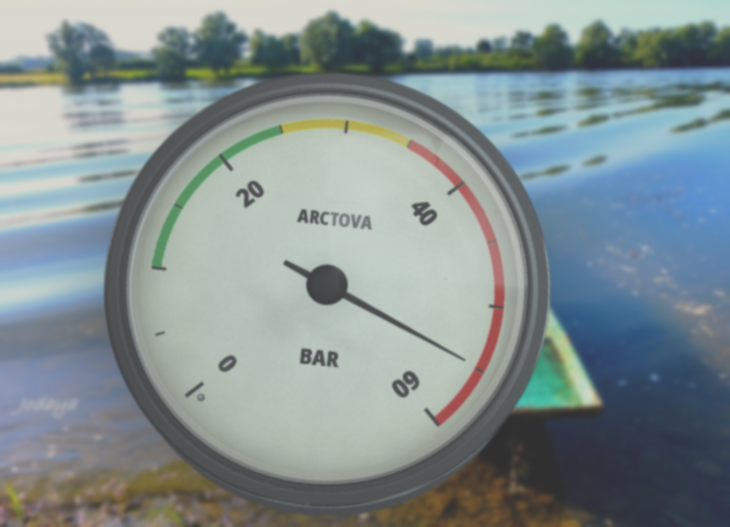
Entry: 55 (bar)
